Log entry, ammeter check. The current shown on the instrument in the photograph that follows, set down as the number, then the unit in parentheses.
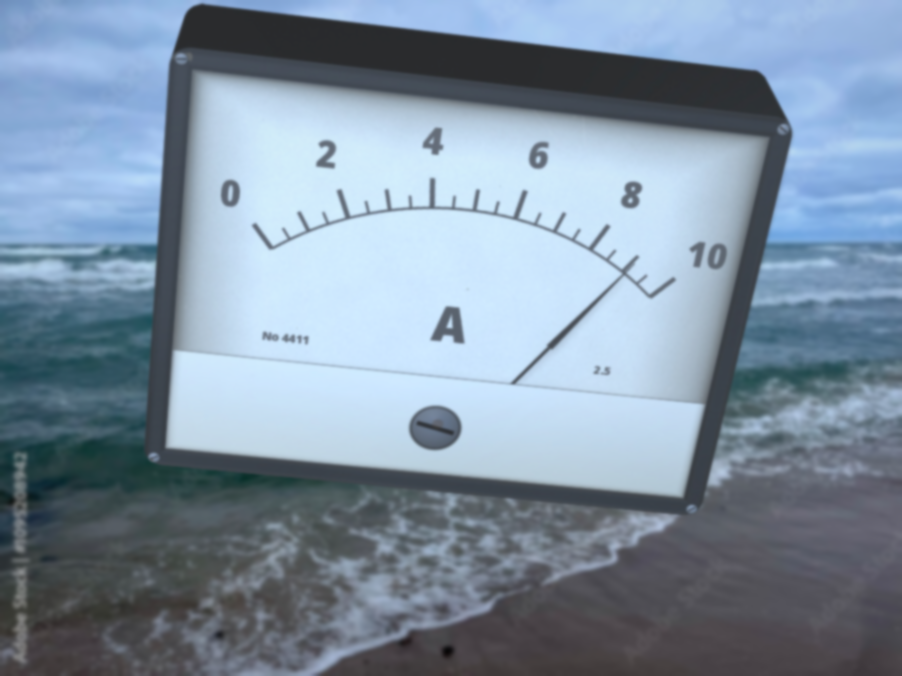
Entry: 9 (A)
